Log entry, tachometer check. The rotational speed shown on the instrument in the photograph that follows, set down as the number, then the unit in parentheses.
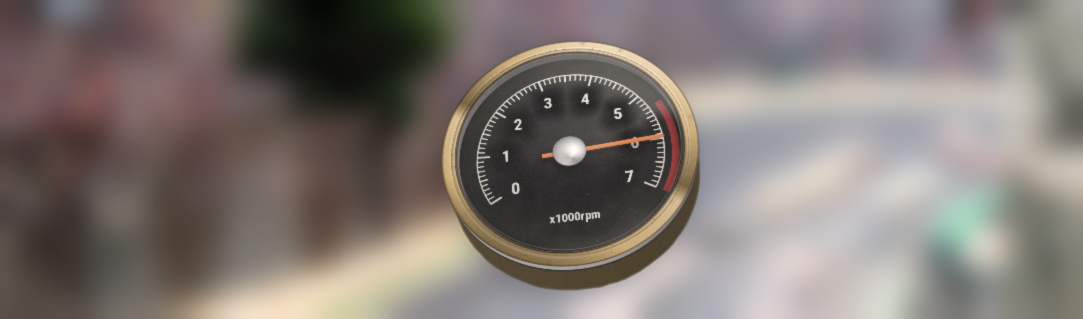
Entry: 6000 (rpm)
